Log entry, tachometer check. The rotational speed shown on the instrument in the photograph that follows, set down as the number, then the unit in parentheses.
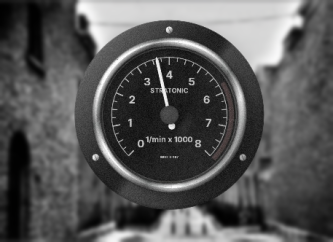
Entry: 3625 (rpm)
